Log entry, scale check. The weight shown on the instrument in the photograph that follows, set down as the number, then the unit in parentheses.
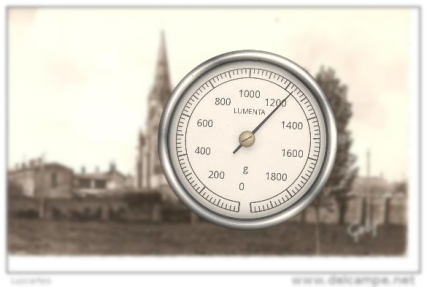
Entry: 1240 (g)
